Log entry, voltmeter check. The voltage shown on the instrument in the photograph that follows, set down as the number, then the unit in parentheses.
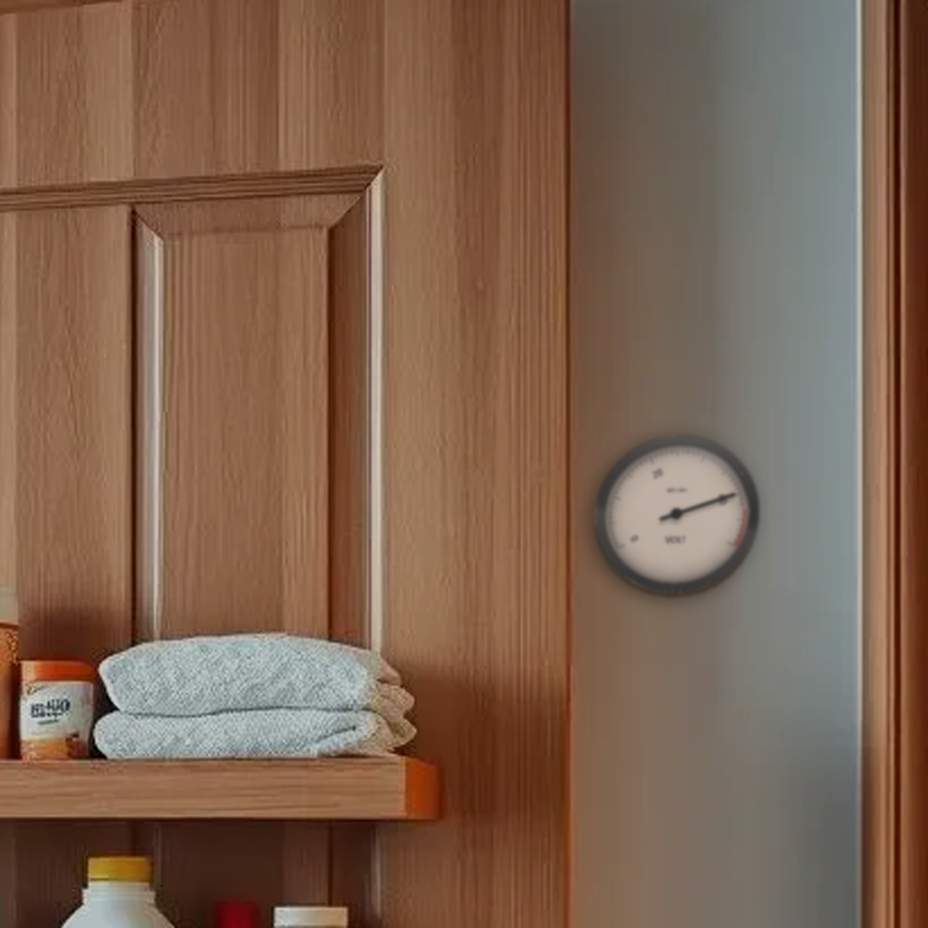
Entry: 40 (V)
